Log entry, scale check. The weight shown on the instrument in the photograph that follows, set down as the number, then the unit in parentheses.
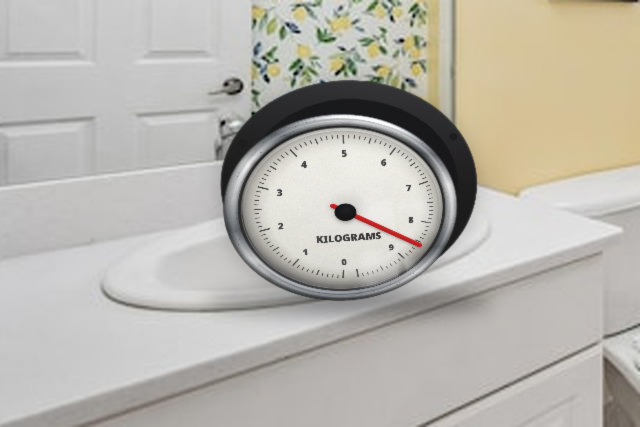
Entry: 8.5 (kg)
